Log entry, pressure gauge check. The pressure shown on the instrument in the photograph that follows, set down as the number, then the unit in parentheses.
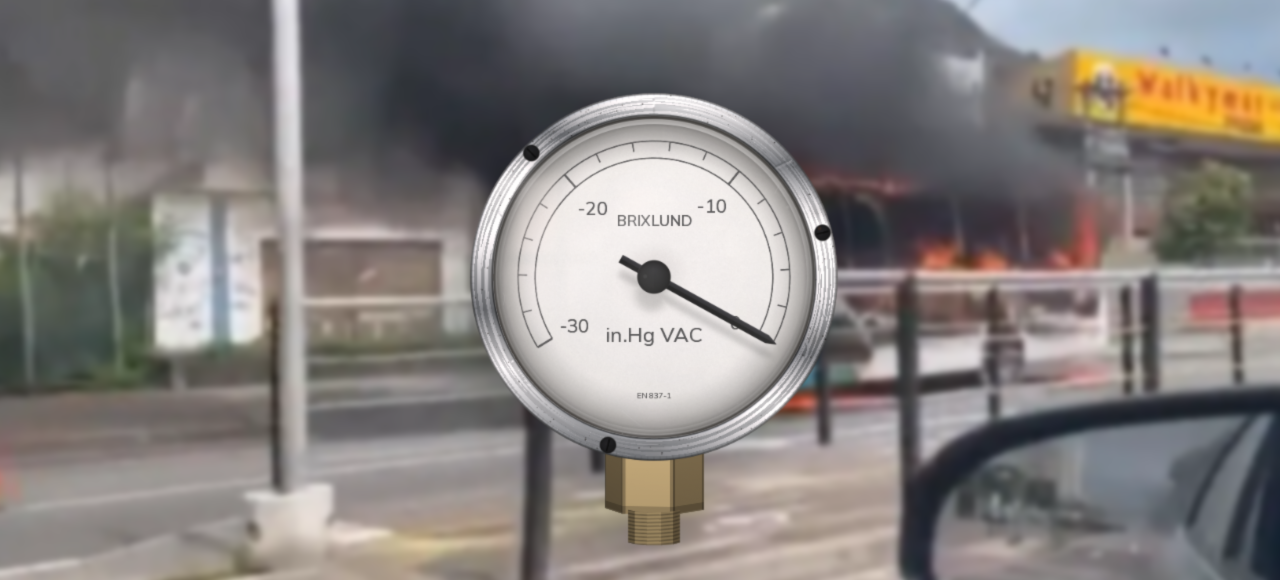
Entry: 0 (inHg)
